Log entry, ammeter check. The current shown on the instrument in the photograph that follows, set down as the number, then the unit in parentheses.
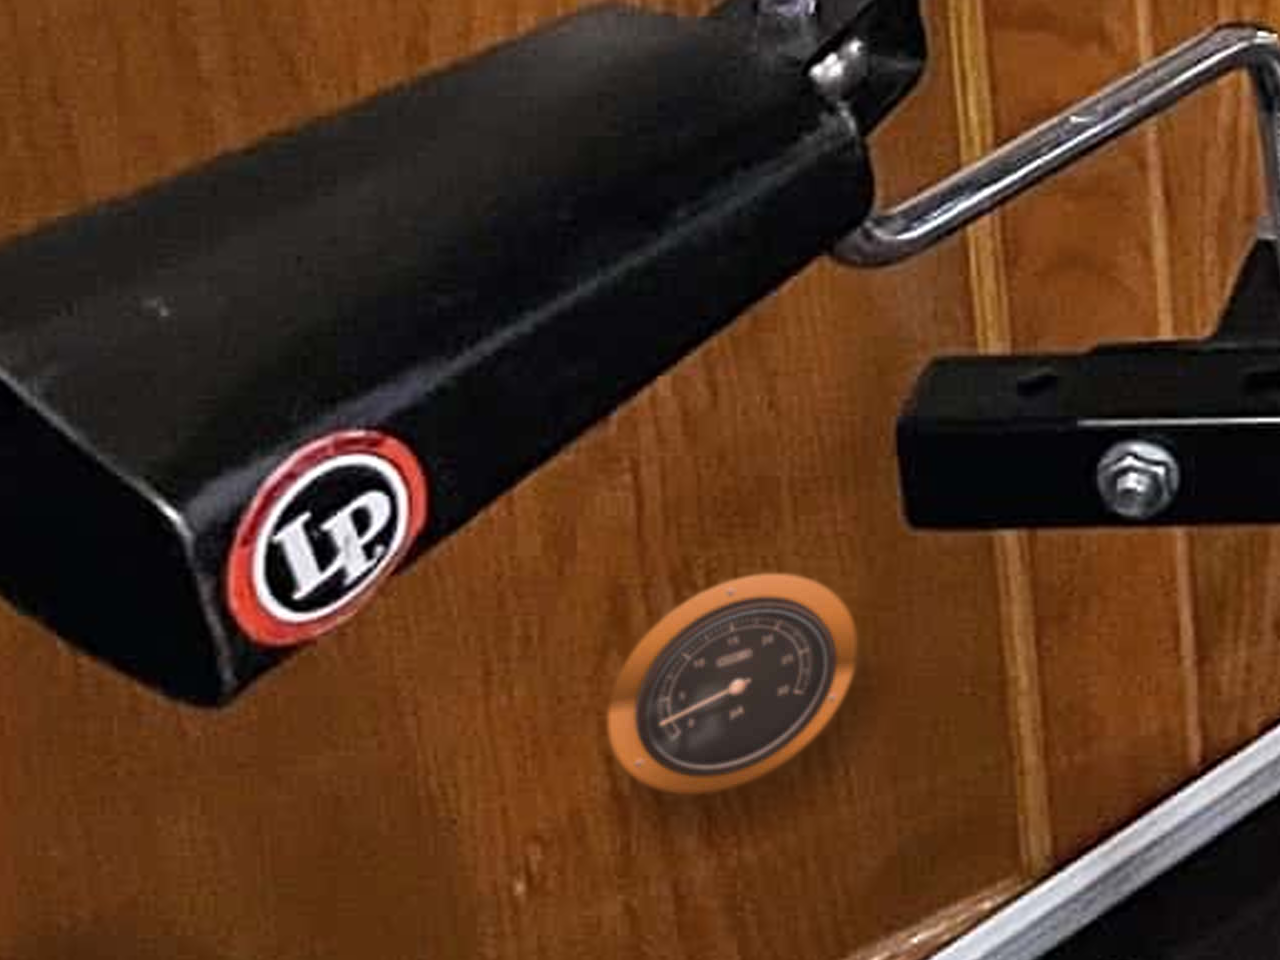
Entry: 2.5 (µA)
